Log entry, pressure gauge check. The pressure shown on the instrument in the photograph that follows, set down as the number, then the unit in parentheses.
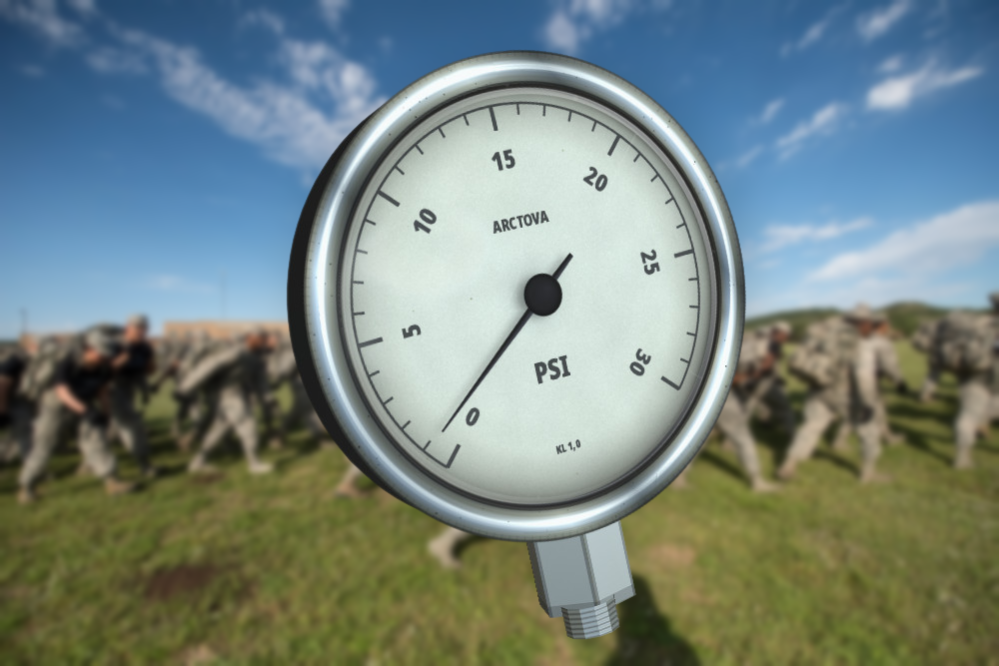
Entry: 1 (psi)
